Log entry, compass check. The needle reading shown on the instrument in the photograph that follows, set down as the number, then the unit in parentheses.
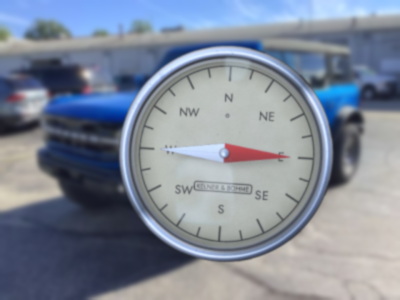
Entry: 90 (°)
